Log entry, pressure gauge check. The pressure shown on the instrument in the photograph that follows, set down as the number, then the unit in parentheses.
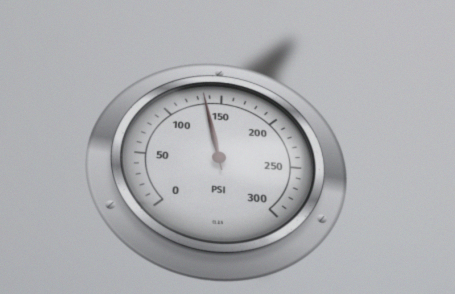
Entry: 135 (psi)
